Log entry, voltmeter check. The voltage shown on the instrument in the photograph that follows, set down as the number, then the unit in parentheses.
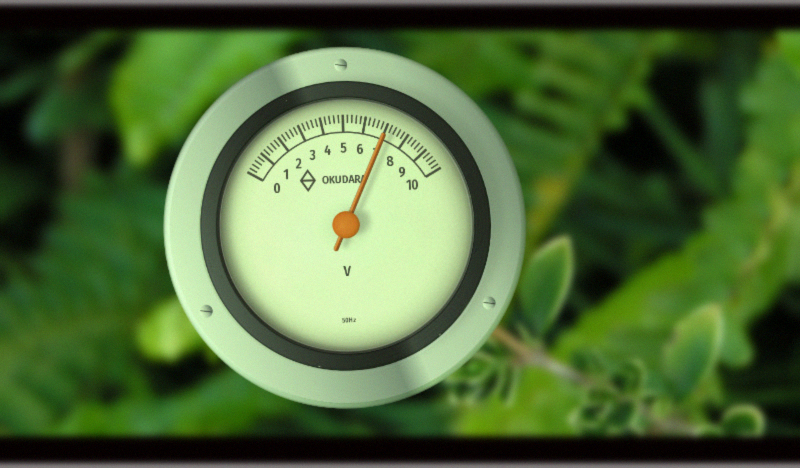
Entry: 7 (V)
